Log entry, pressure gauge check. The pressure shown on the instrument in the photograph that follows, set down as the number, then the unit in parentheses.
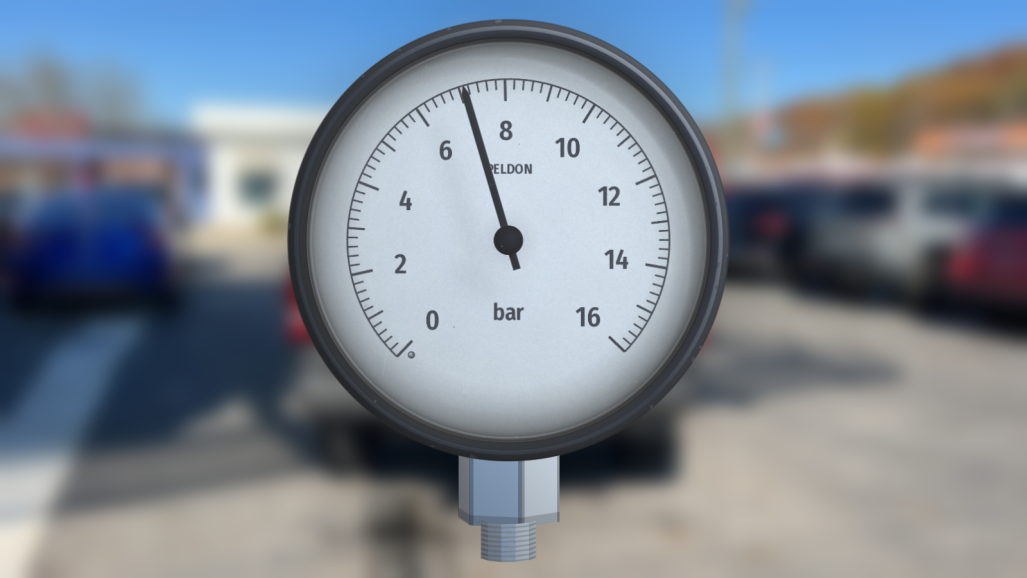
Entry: 7.1 (bar)
